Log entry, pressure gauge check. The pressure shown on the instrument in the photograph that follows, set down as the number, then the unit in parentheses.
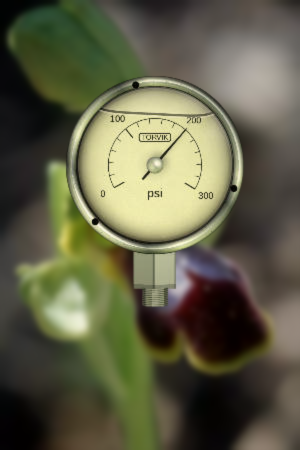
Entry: 200 (psi)
